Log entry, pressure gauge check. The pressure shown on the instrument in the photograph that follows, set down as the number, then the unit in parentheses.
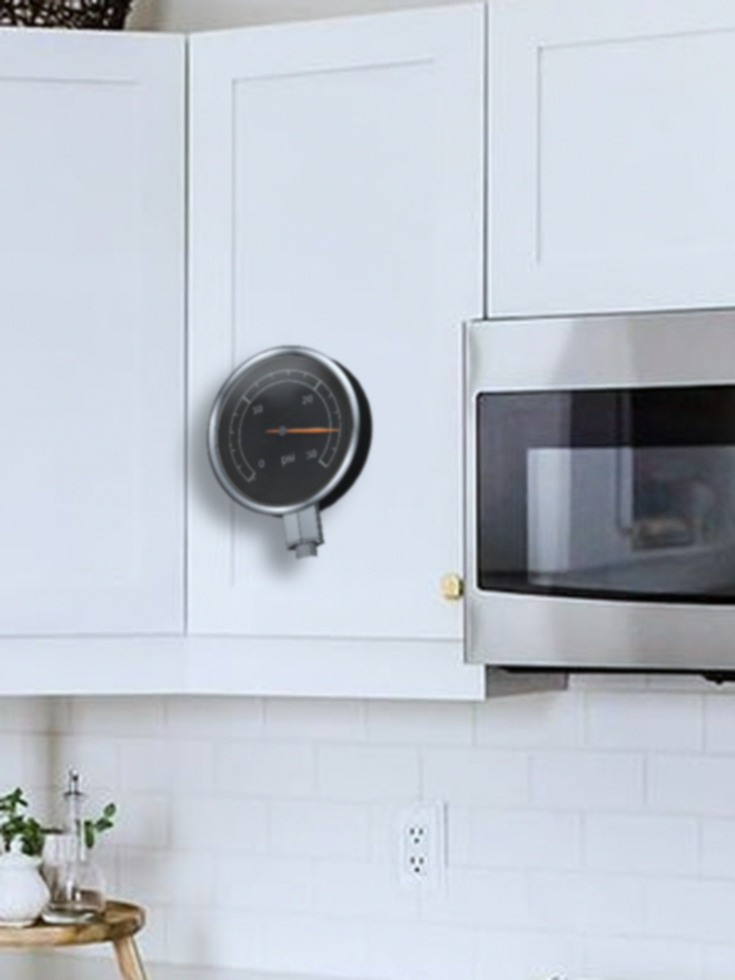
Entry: 26 (psi)
